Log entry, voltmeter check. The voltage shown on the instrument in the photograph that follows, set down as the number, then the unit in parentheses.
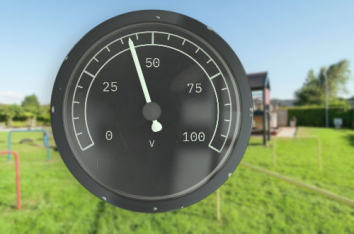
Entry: 42.5 (V)
